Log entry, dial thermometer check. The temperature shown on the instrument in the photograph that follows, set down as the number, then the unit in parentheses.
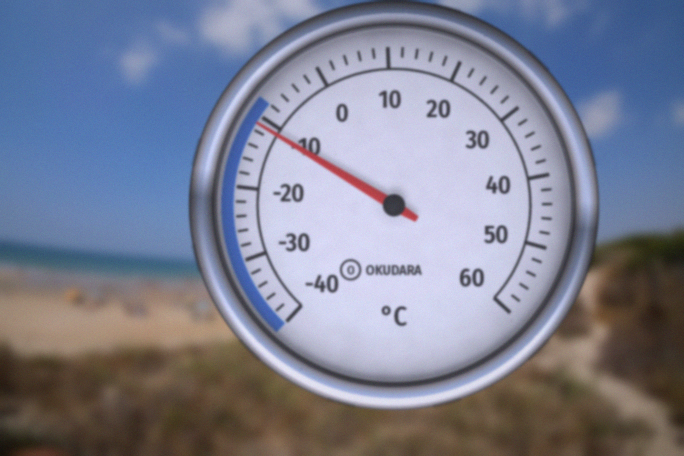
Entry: -11 (°C)
